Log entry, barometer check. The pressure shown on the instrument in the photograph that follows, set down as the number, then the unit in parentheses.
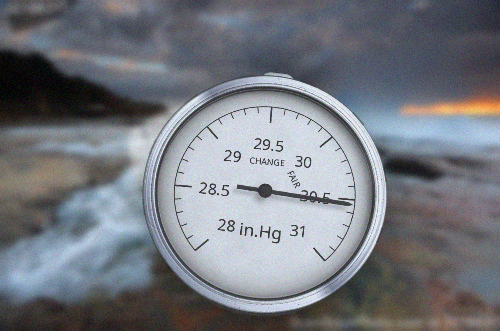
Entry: 30.55 (inHg)
